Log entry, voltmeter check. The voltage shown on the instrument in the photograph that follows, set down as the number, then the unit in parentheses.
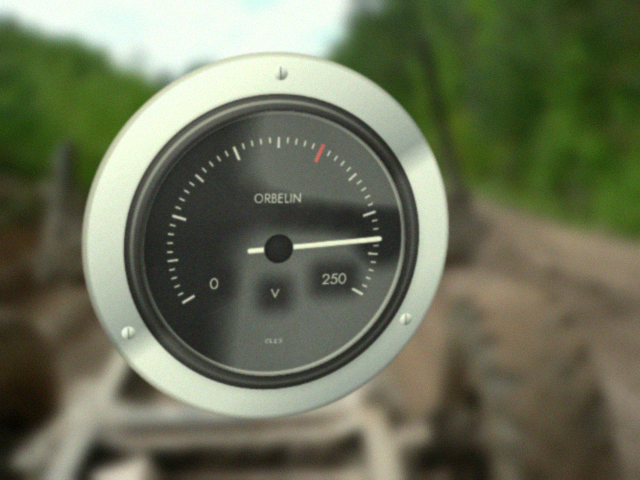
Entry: 215 (V)
